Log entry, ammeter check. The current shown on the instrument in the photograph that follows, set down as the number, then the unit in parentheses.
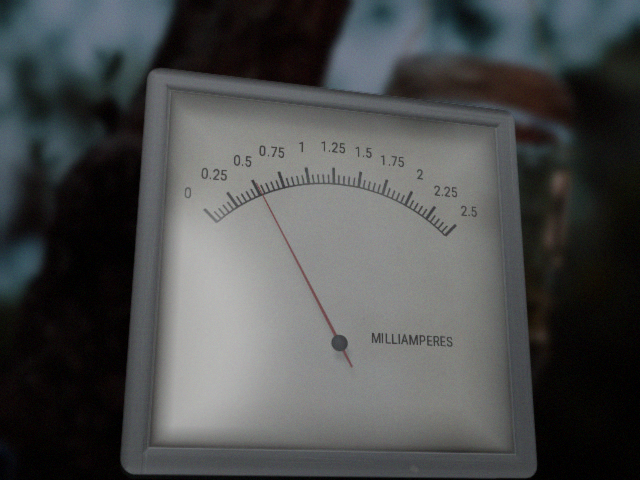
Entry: 0.5 (mA)
